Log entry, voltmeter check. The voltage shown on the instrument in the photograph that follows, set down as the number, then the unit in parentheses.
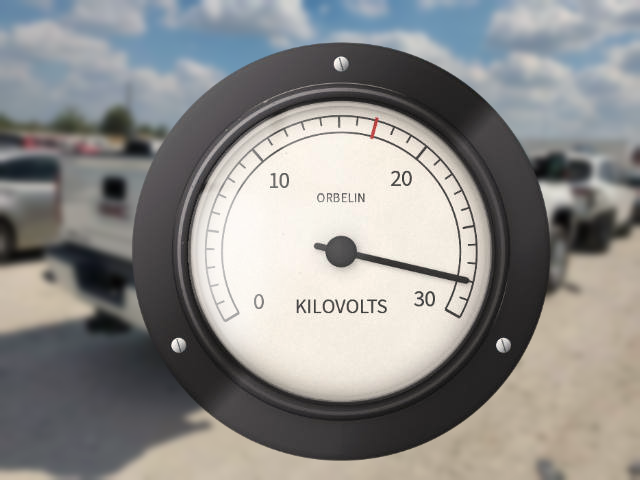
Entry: 28 (kV)
